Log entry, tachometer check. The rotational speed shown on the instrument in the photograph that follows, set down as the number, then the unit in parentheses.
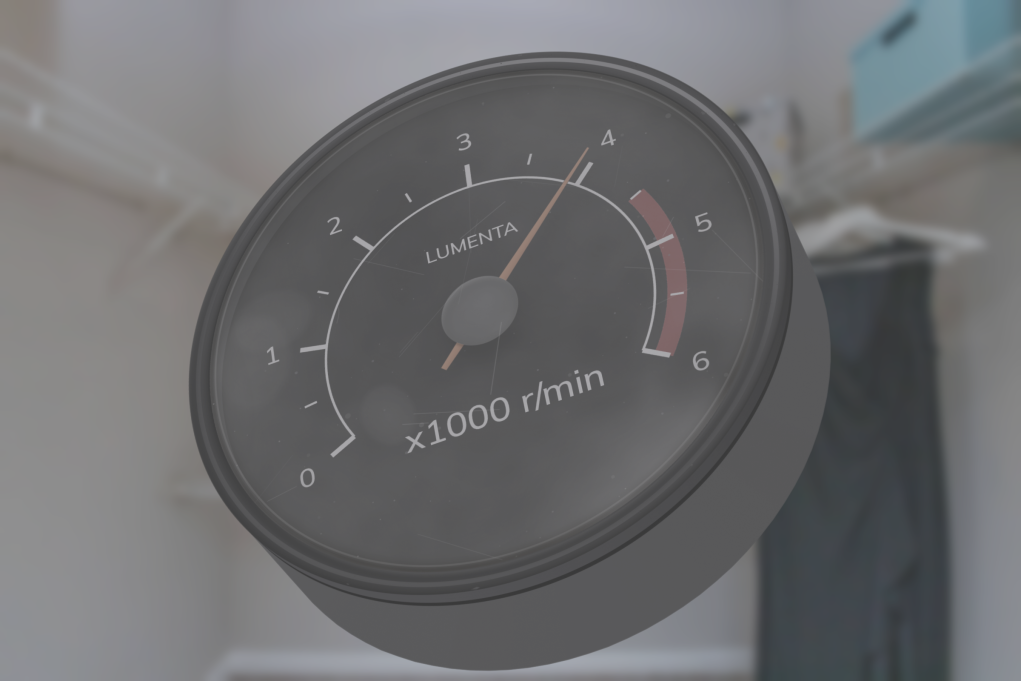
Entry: 4000 (rpm)
